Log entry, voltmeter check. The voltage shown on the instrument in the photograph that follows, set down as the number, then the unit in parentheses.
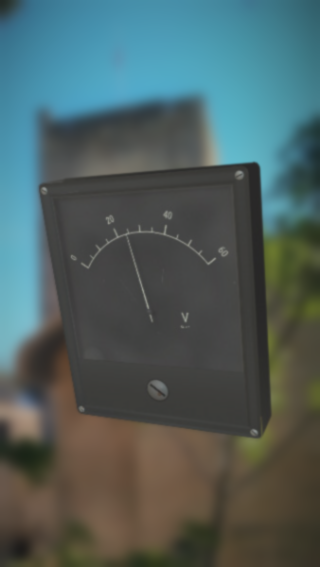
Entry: 25 (V)
